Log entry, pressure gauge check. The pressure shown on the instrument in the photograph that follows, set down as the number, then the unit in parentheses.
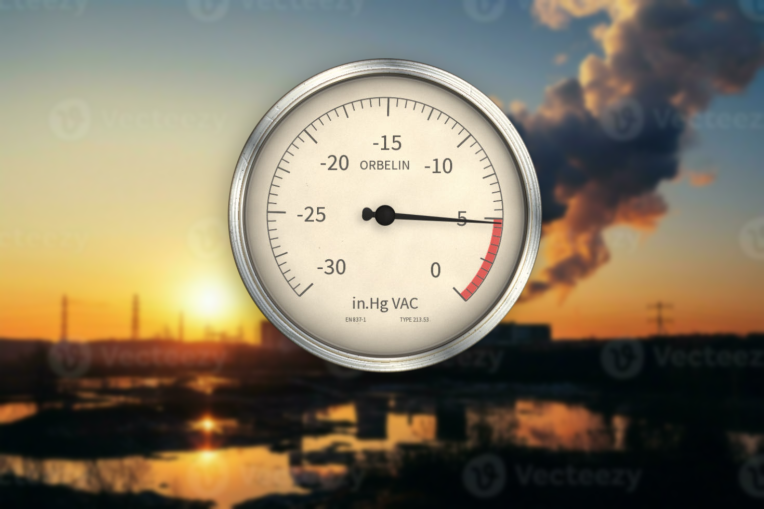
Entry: -4.75 (inHg)
